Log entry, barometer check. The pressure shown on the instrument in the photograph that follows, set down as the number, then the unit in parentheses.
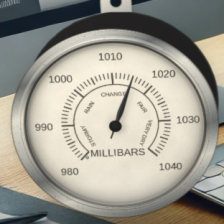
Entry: 1015 (mbar)
